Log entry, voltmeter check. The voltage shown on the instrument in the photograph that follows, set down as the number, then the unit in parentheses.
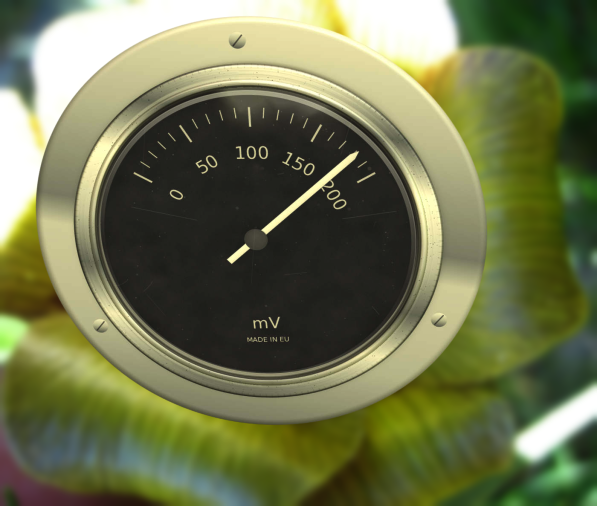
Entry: 180 (mV)
